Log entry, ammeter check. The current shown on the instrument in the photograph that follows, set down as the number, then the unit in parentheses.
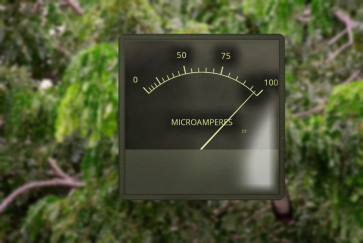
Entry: 97.5 (µA)
